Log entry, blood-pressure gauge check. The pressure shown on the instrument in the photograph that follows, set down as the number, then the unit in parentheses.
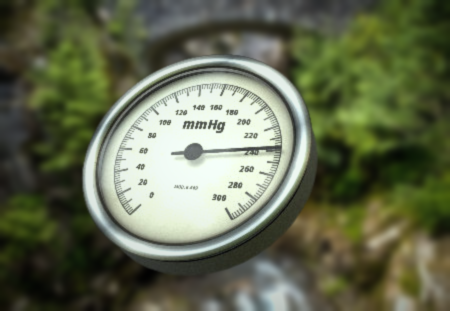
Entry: 240 (mmHg)
